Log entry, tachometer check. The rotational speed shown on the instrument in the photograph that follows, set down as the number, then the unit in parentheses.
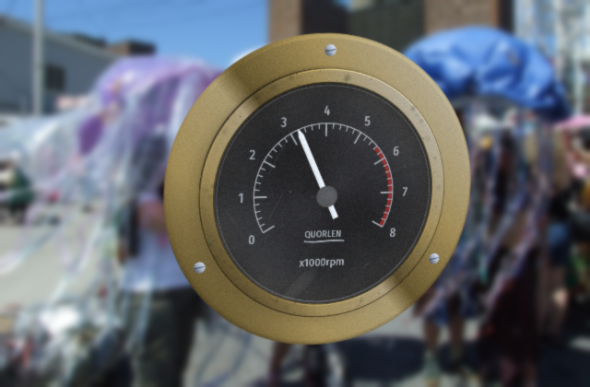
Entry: 3200 (rpm)
